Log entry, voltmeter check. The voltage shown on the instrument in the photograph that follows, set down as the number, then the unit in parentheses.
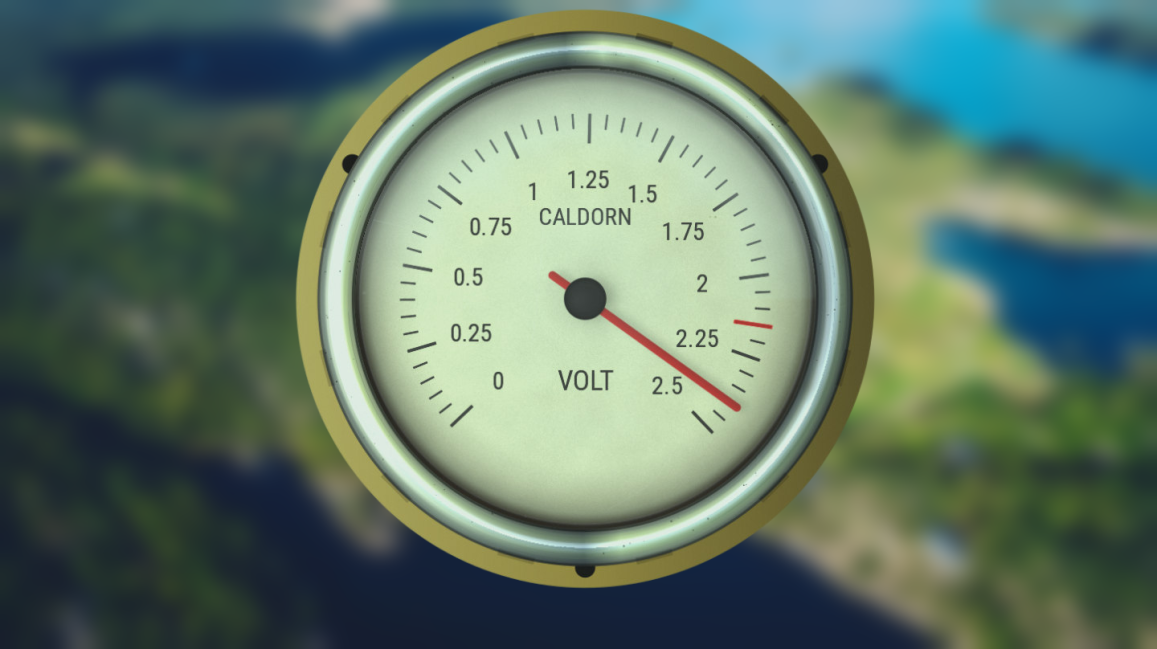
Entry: 2.4 (V)
